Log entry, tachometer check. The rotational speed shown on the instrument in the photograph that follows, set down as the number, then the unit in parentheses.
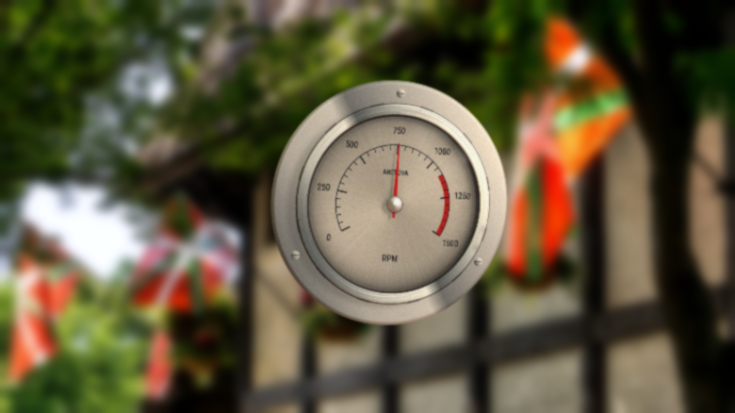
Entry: 750 (rpm)
